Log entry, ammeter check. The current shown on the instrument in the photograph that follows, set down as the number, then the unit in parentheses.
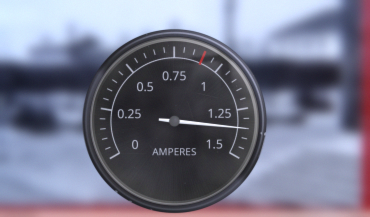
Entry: 1.35 (A)
